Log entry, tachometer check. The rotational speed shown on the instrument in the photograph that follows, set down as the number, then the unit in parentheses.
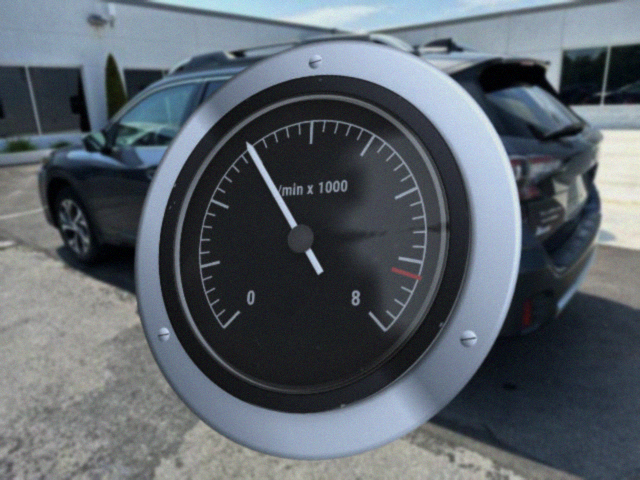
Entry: 3000 (rpm)
